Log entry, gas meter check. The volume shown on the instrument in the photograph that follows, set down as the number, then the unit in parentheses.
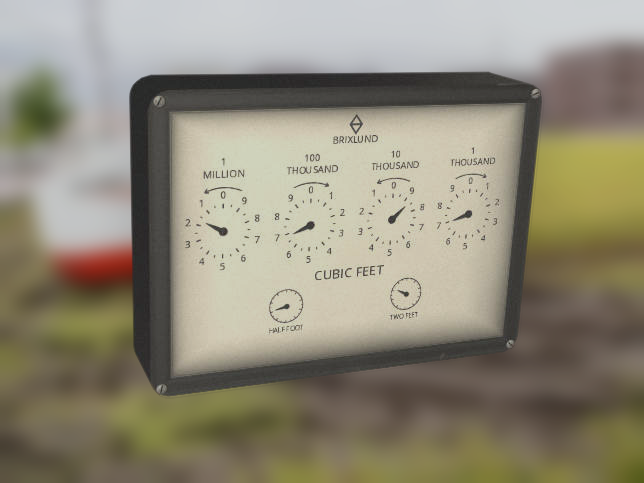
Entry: 168700 (ft³)
